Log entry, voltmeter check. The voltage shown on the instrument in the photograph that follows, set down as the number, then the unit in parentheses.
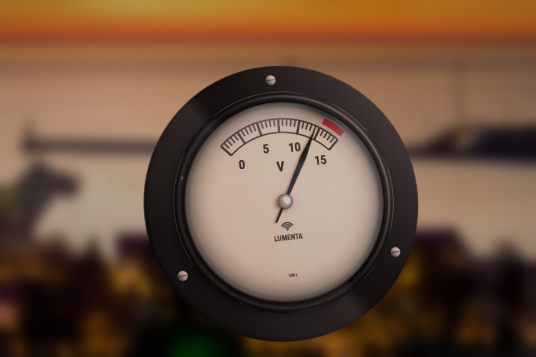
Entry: 12 (V)
